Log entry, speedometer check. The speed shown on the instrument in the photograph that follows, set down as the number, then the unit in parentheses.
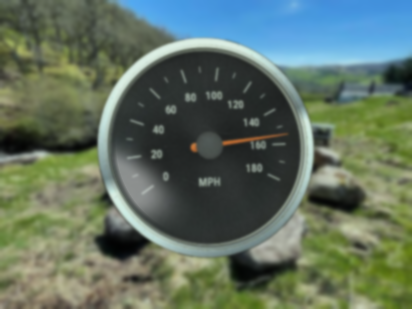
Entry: 155 (mph)
